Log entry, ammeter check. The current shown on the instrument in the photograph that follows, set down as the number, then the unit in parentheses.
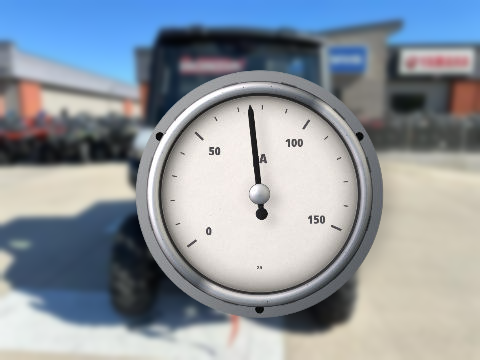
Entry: 75 (µA)
